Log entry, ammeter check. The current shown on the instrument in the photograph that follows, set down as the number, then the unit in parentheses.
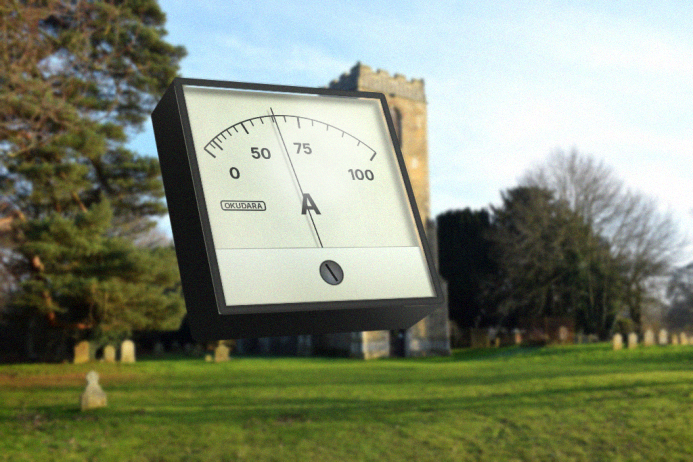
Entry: 65 (A)
